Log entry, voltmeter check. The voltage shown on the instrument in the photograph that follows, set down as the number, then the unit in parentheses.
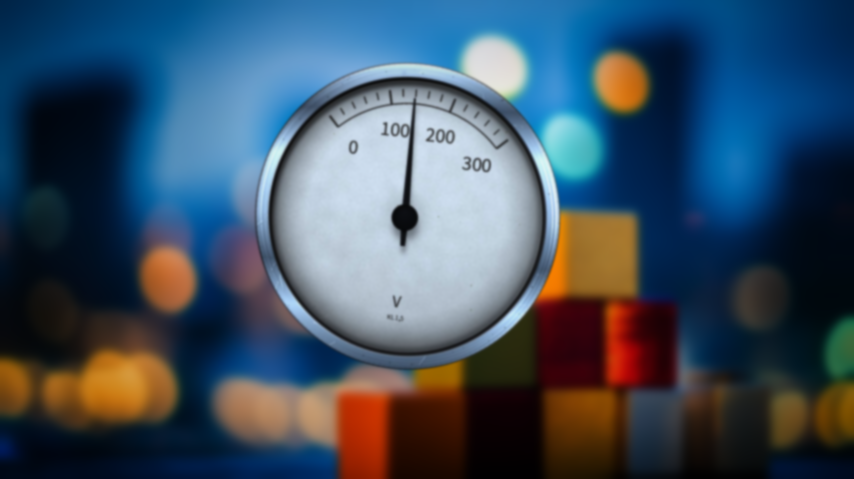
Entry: 140 (V)
